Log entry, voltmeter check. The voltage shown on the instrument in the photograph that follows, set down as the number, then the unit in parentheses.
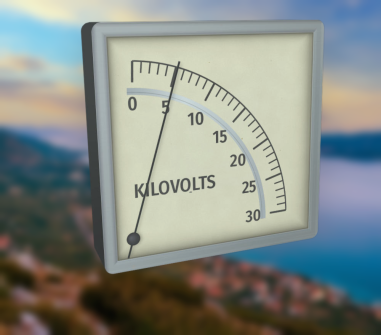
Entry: 5 (kV)
